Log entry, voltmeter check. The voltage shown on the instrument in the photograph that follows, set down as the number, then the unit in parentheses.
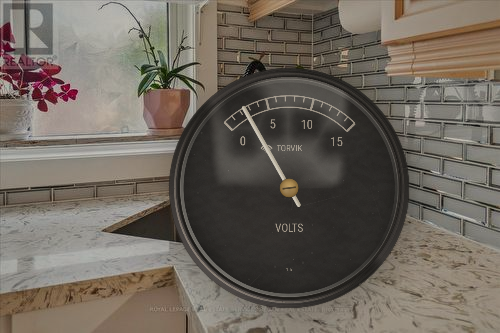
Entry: 2.5 (V)
